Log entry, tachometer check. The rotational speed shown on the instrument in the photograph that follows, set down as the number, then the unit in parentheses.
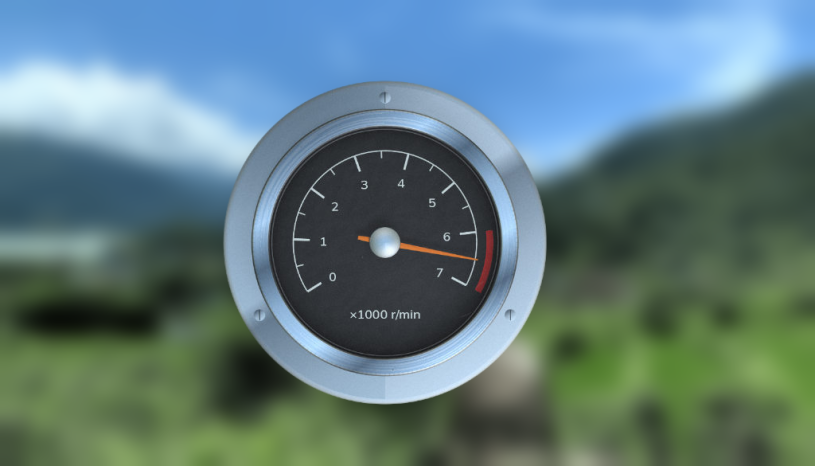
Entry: 6500 (rpm)
